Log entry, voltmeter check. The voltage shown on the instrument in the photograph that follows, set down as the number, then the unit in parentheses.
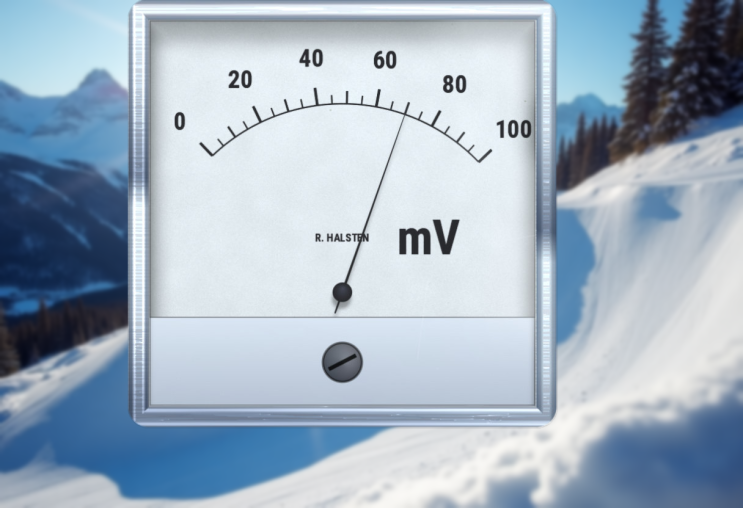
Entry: 70 (mV)
